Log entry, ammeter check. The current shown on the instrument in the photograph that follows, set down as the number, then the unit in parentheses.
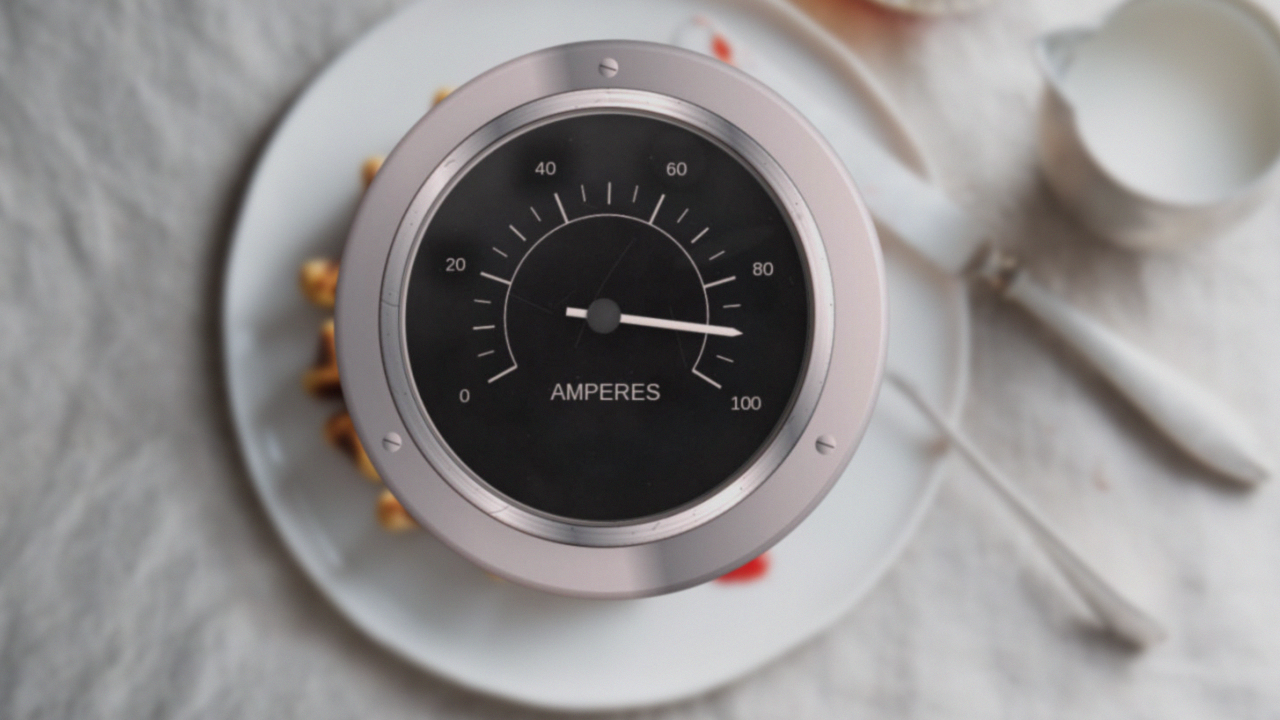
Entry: 90 (A)
